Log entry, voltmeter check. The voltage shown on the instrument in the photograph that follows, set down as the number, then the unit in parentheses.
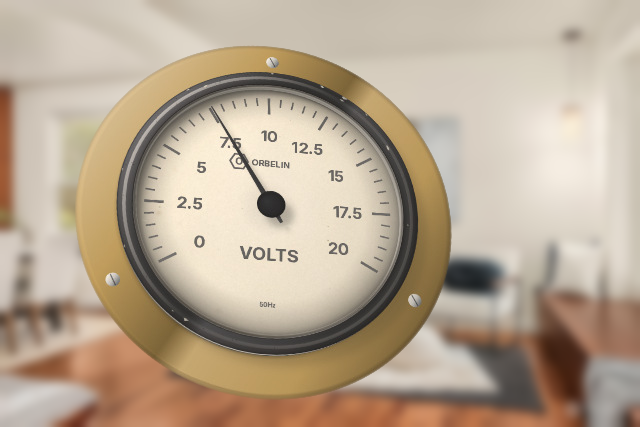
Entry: 7.5 (V)
